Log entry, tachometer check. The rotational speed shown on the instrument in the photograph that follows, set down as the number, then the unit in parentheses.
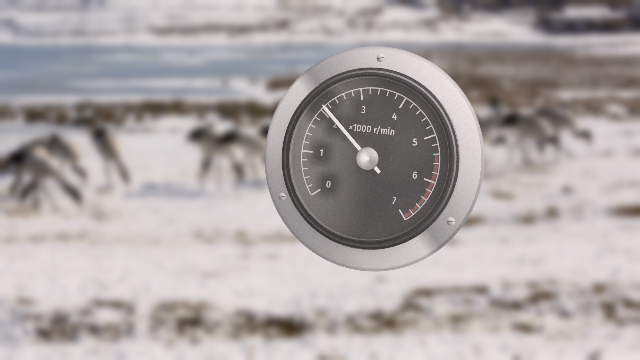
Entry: 2100 (rpm)
